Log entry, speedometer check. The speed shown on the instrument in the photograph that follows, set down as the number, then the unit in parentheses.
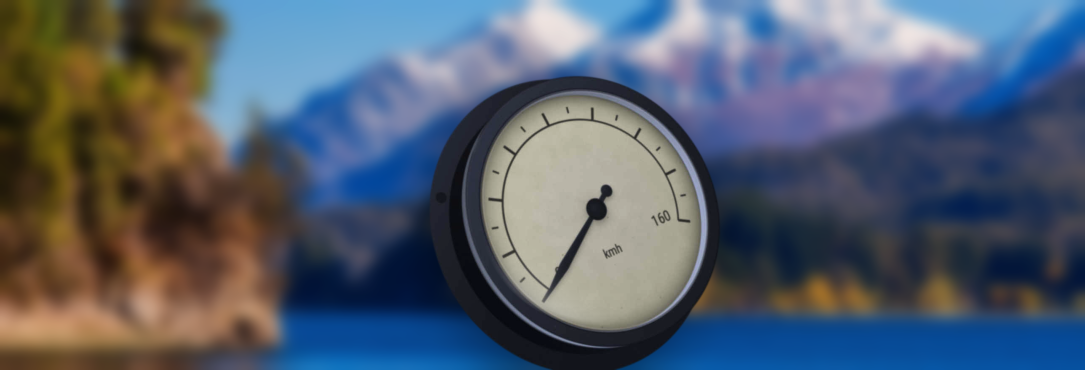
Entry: 0 (km/h)
